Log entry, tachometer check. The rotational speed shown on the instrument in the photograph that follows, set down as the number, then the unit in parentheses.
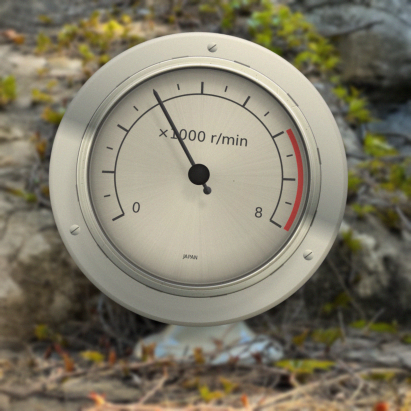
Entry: 3000 (rpm)
